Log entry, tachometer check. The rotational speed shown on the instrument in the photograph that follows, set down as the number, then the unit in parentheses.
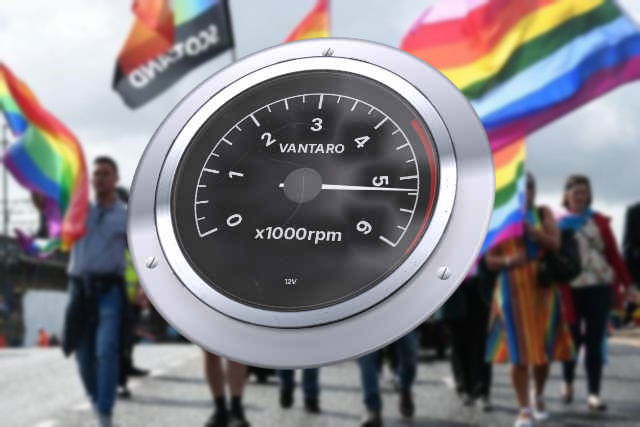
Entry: 5250 (rpm)
